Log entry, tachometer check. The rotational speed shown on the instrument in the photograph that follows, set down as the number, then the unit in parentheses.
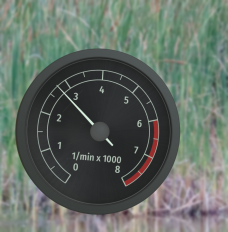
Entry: 2750 (rpm)
